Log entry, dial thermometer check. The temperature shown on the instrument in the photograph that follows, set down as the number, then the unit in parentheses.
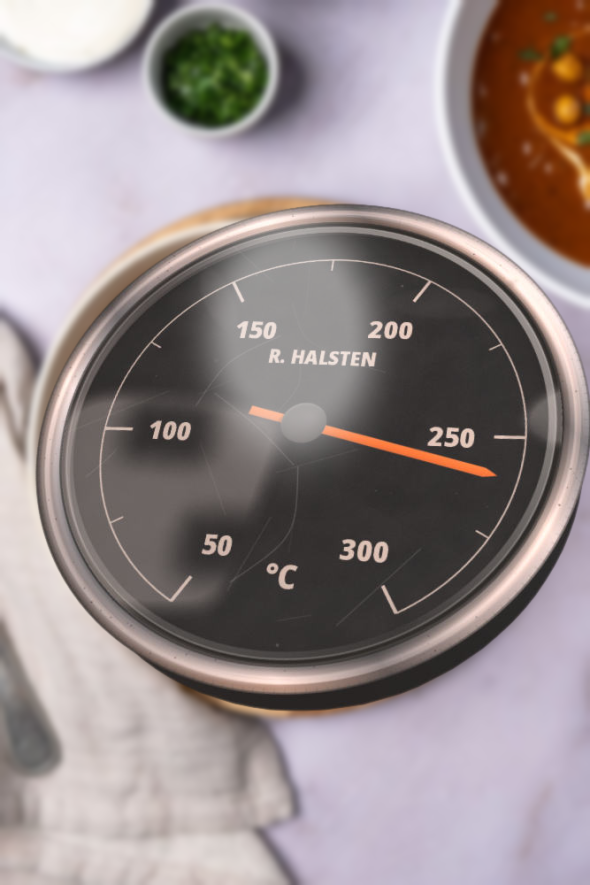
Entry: 262.5 (°C)
